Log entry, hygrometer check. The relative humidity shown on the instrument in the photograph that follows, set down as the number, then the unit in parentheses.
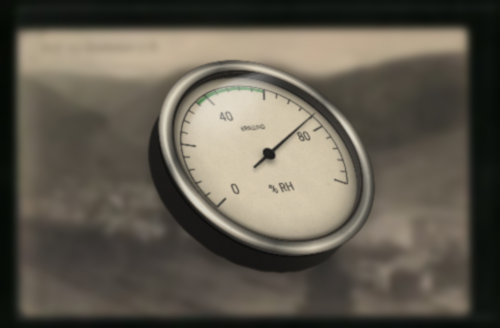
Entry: 76 (%)
